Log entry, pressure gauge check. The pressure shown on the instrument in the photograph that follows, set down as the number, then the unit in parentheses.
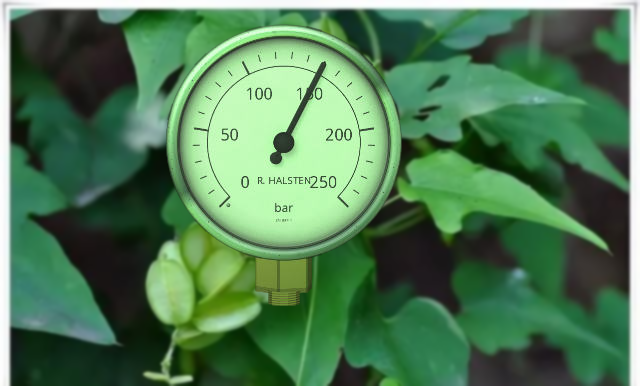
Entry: 150 (bar)
